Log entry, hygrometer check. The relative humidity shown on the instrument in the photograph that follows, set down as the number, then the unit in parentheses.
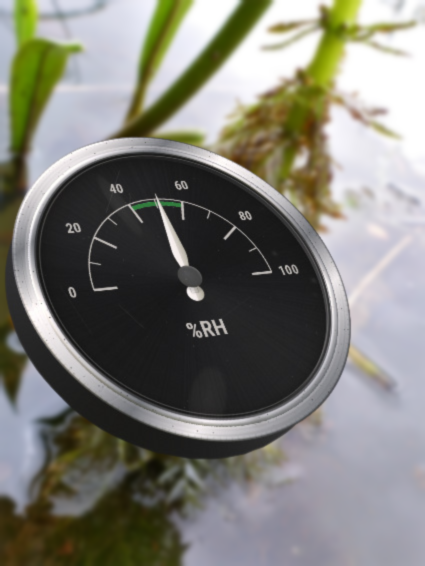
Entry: 50 (%)
